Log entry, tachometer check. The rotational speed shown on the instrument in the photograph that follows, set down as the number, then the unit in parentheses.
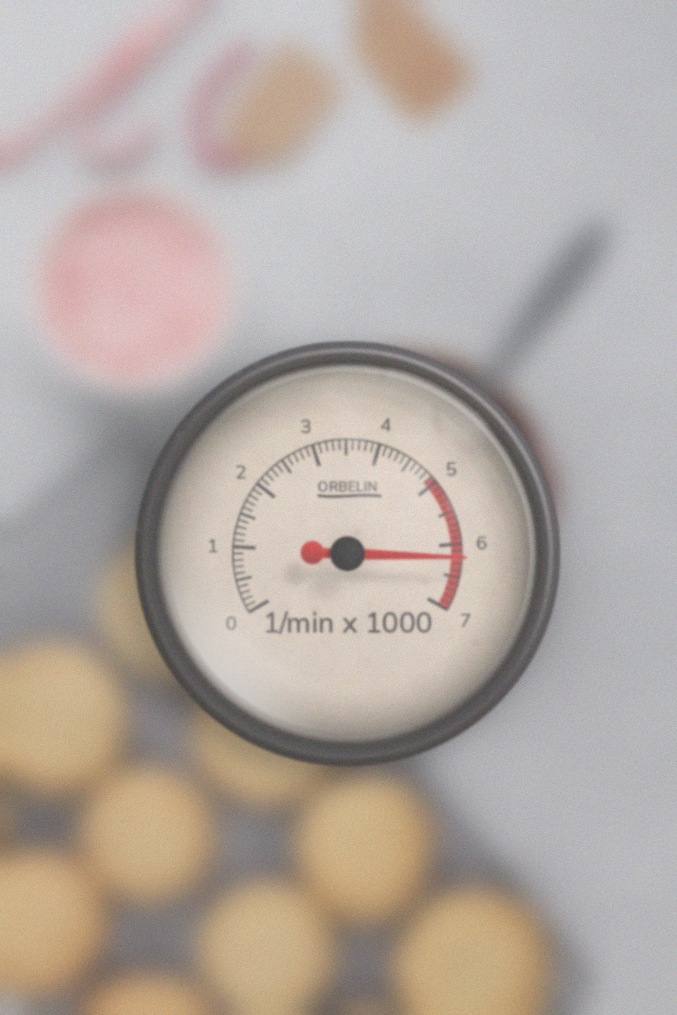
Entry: 6200 (rpm)
